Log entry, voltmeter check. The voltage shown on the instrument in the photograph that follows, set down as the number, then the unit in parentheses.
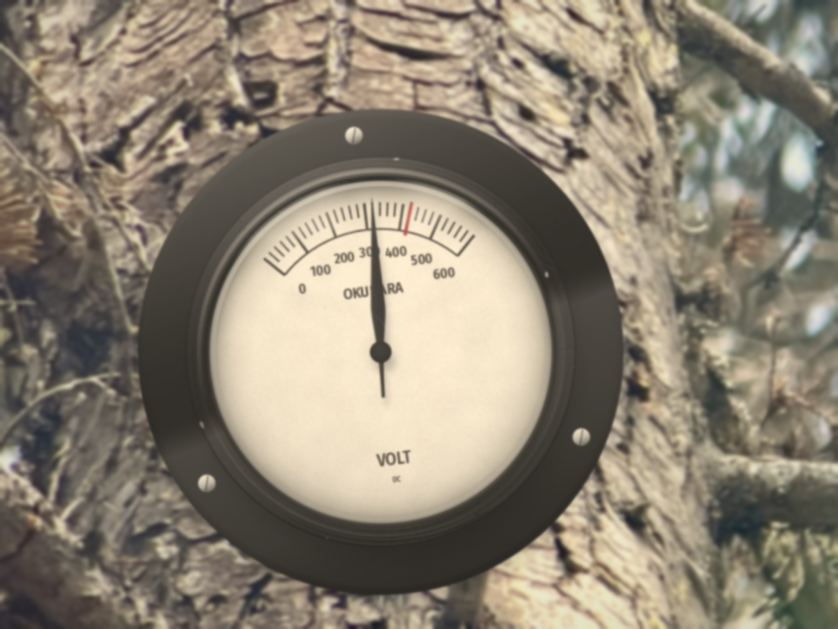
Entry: 320 (V)
